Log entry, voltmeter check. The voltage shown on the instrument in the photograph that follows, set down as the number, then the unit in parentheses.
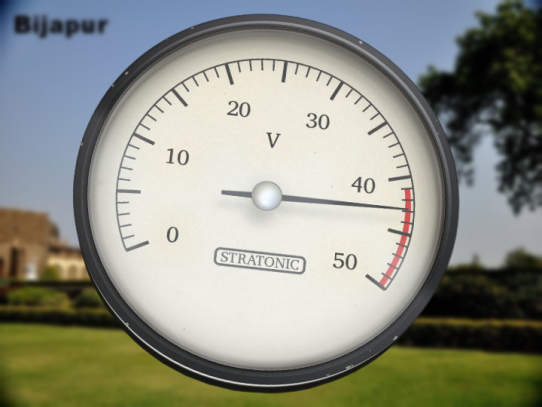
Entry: 43 (V)
